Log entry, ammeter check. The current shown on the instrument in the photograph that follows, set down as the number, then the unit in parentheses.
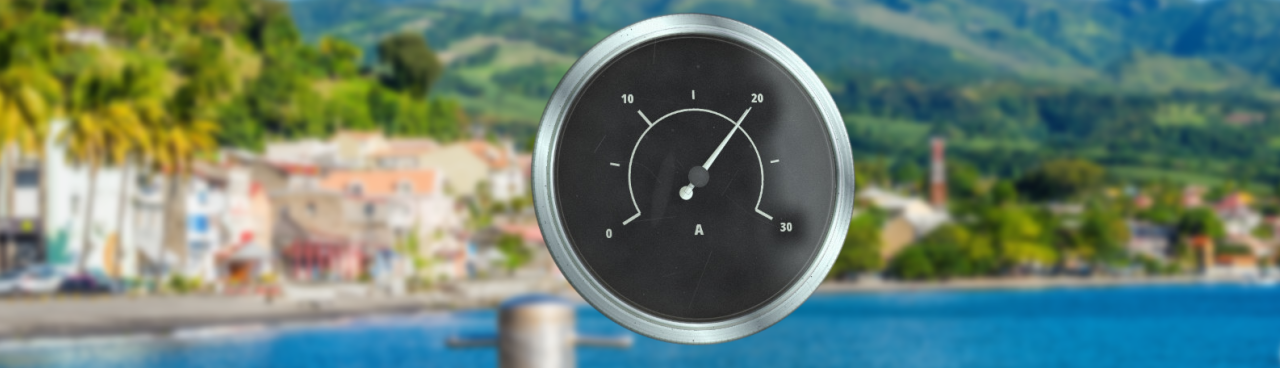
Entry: 20 (A)
